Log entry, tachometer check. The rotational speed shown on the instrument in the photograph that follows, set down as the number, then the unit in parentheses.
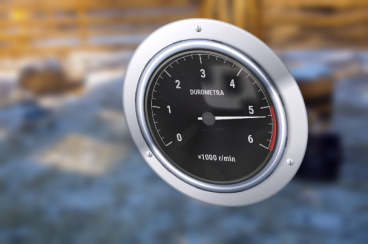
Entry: 5200 (rpm)
